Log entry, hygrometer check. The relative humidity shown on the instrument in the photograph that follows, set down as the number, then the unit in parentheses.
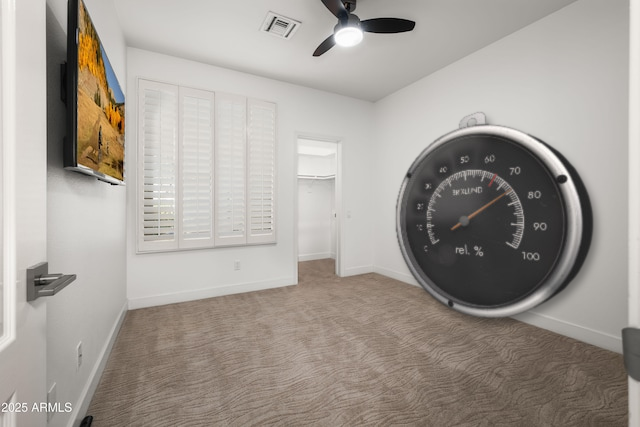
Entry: 75 (%)
